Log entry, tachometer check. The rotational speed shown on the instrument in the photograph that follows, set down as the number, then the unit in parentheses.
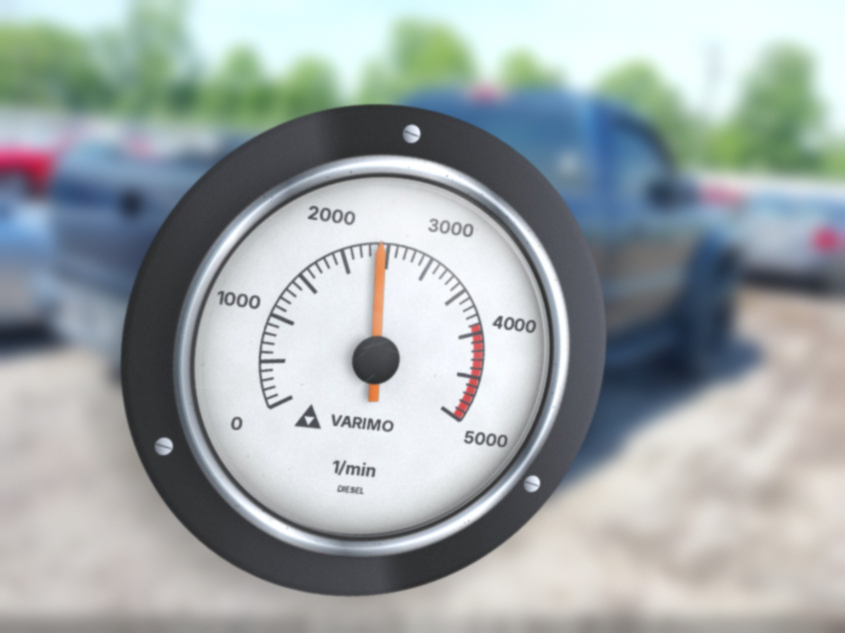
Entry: 2400 (rpm)
